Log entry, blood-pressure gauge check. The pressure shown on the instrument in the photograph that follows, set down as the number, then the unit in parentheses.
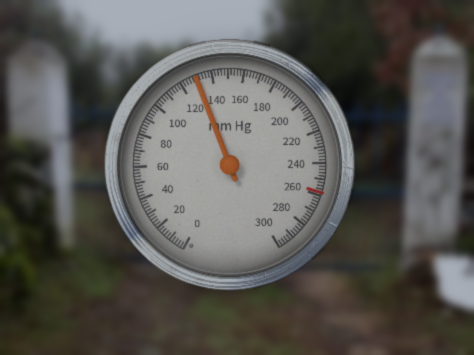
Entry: 130 (mmHg)
